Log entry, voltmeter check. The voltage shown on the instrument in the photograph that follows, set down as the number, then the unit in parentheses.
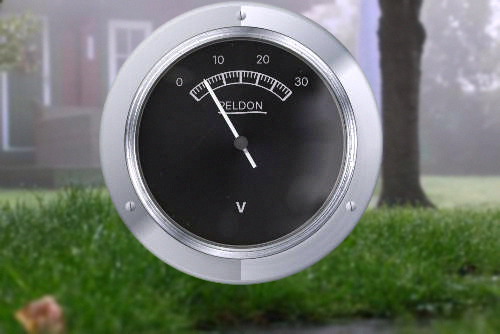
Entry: 5 (V)
